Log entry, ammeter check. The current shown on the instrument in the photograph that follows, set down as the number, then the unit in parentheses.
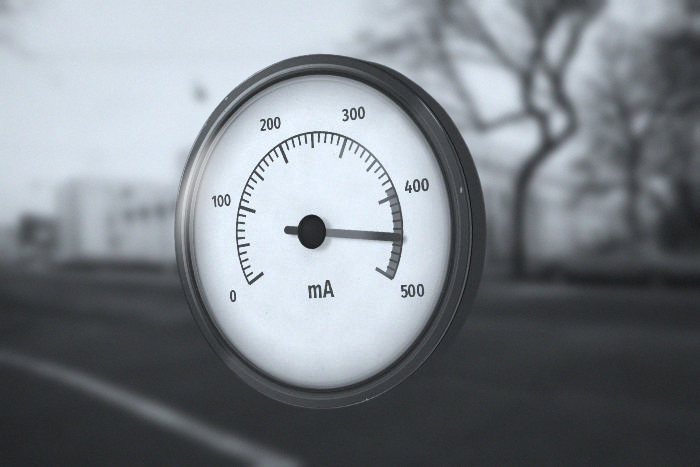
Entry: 450 (mA)
